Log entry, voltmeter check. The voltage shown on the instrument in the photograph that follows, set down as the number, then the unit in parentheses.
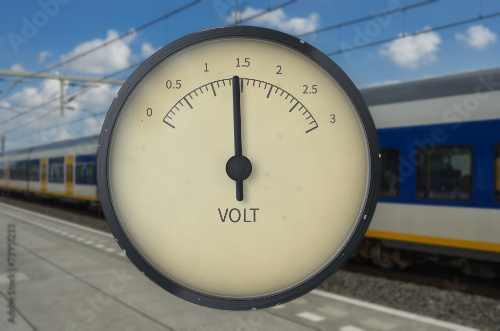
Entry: 1.4 (V)
